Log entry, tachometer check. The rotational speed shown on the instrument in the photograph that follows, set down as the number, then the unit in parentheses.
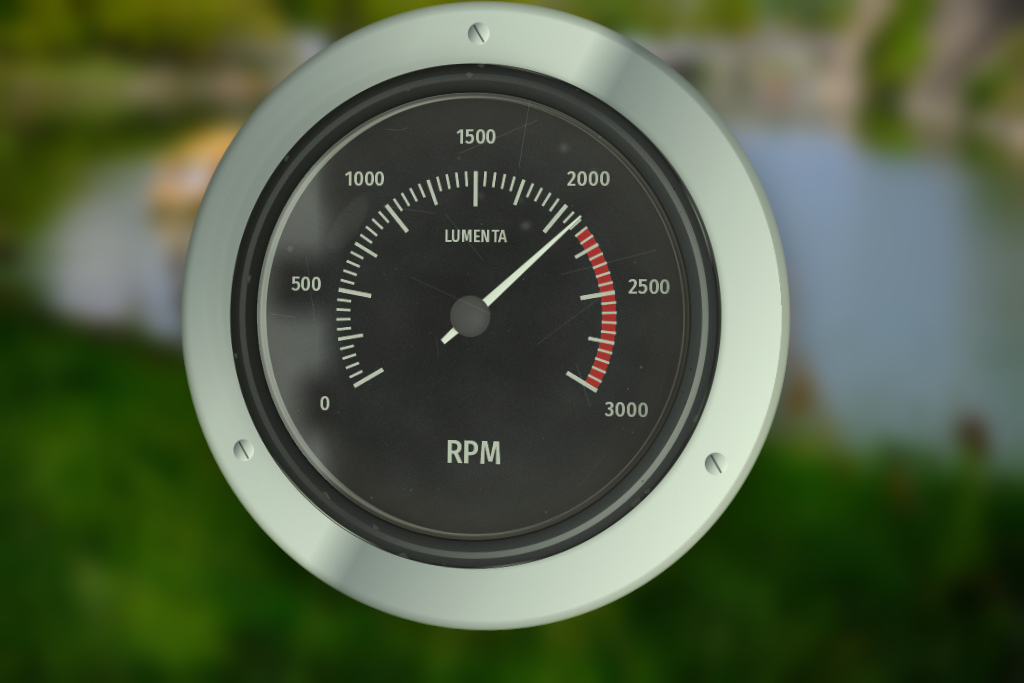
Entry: 2100 (rpm)
